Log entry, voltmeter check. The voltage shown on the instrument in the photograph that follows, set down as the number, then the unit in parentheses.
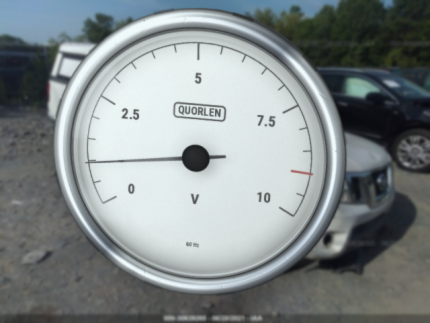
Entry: 1 (V)
